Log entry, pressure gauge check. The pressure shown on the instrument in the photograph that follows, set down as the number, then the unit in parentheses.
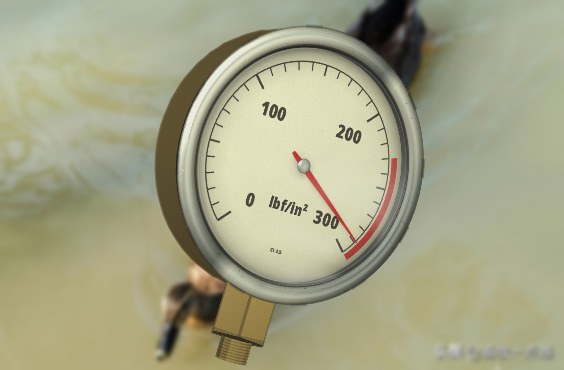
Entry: 290 (psi)
